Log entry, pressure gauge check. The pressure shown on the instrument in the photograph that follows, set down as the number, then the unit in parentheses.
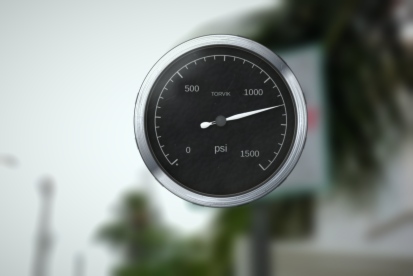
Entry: 1150 (psi)
